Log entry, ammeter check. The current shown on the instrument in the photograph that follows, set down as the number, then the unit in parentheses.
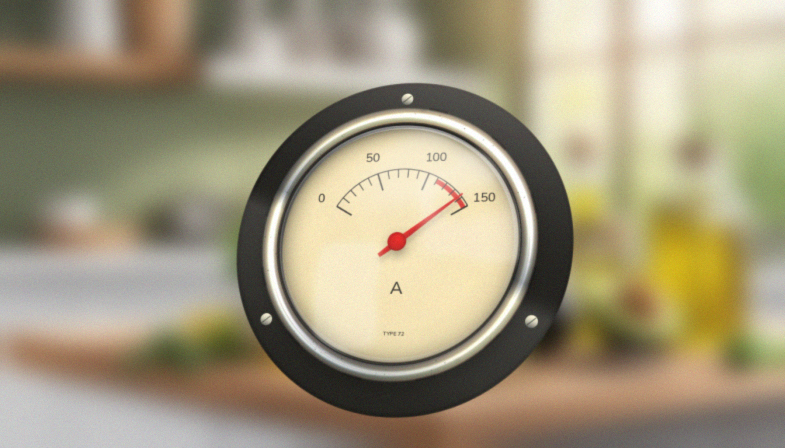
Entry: 140 (A)
